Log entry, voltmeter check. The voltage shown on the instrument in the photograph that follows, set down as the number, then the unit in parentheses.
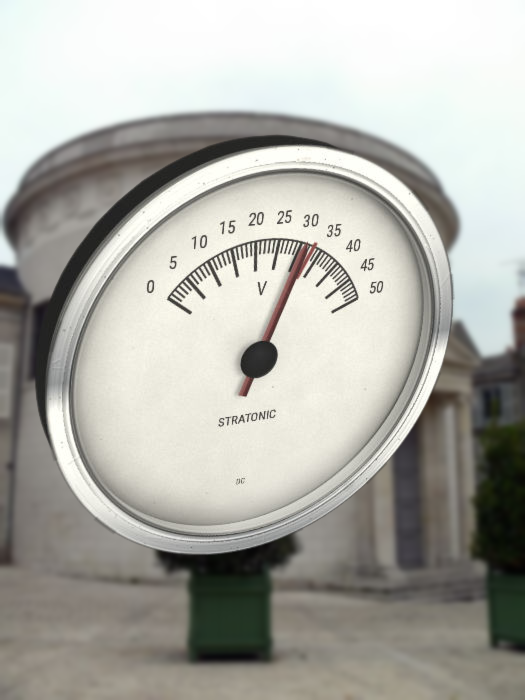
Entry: 30 (V)
